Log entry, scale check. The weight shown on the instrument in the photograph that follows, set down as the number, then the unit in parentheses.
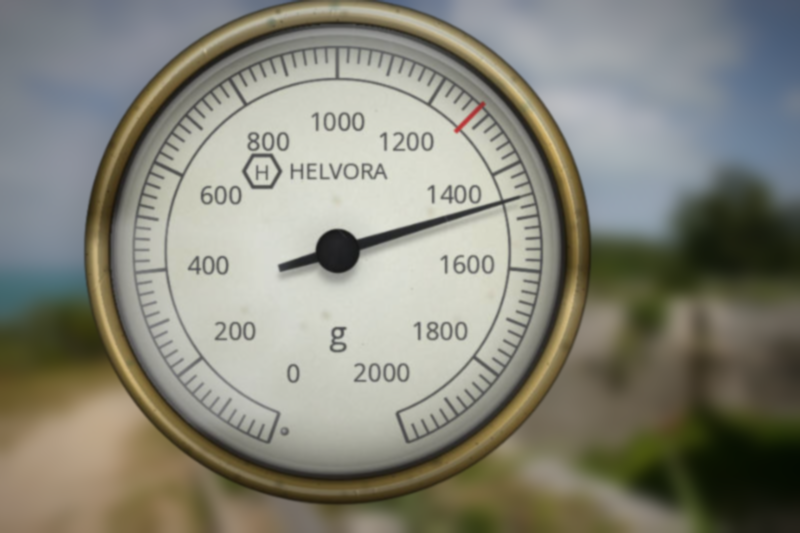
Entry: 1460 (g)
